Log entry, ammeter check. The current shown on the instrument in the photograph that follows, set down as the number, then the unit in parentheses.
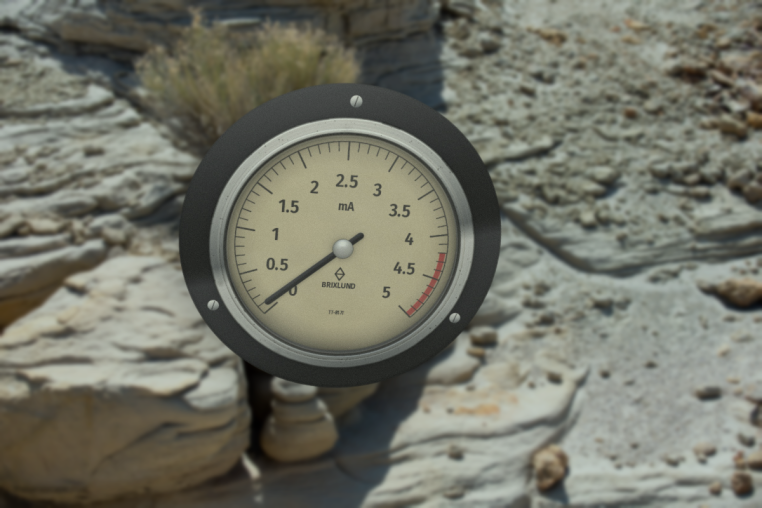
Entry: 0.1 (mA)
